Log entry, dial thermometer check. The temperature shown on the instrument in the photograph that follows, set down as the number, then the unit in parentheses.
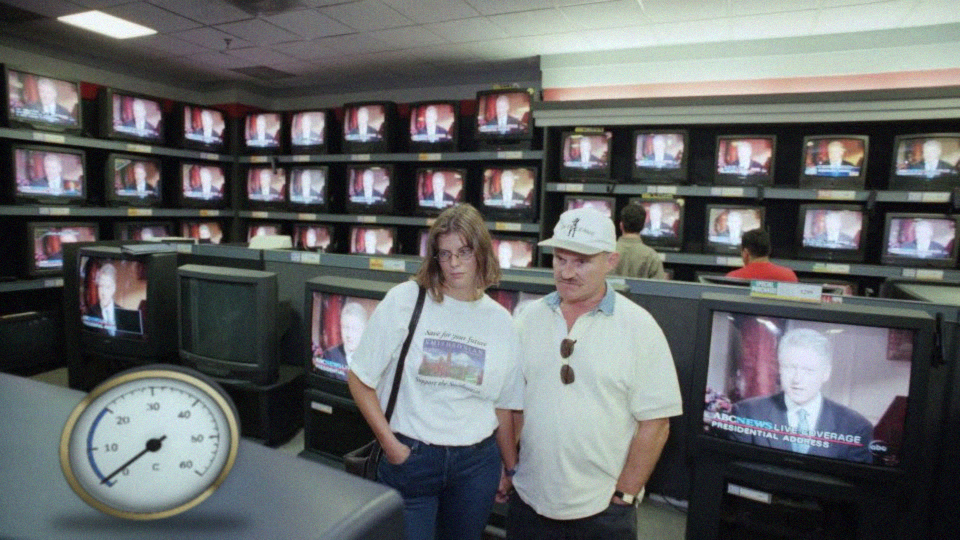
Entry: 2 (°C)
